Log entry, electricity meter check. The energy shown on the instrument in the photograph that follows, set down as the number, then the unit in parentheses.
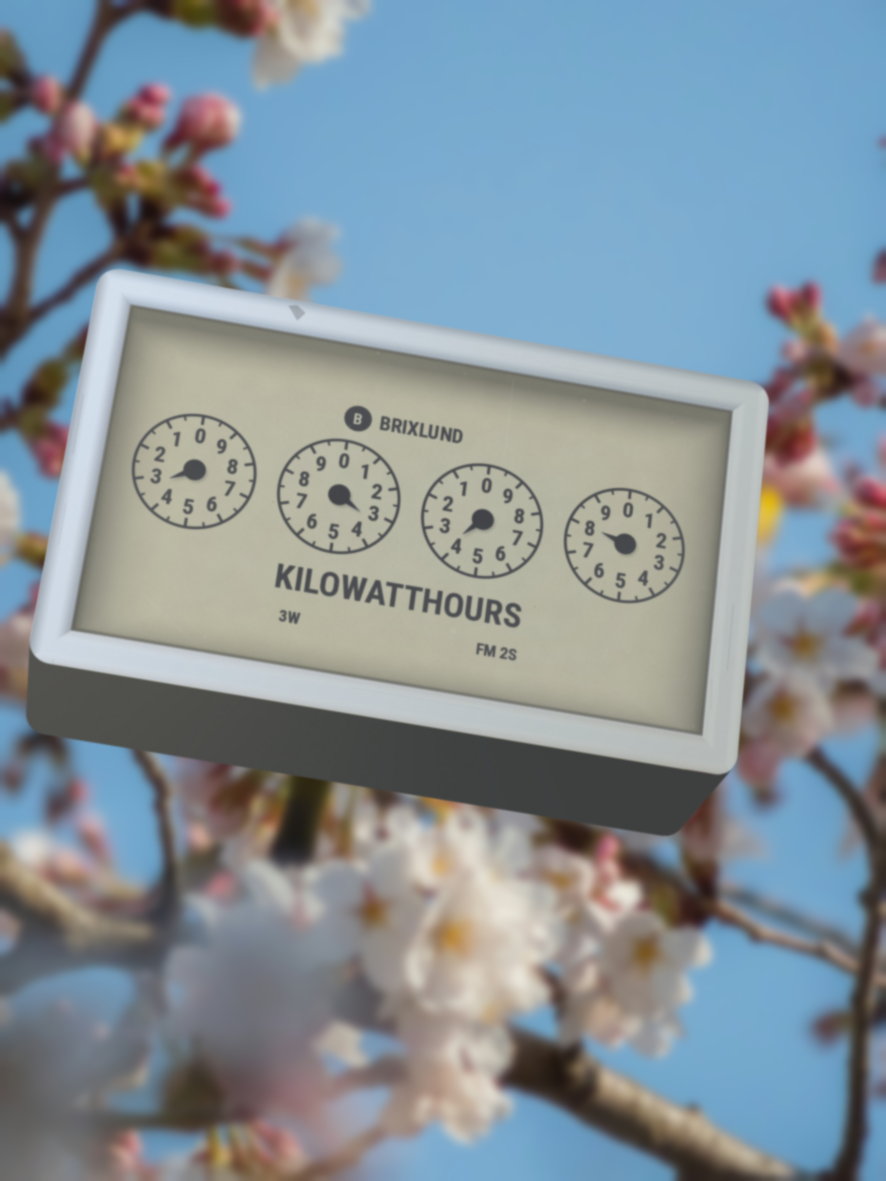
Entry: 3338 (kWh)
